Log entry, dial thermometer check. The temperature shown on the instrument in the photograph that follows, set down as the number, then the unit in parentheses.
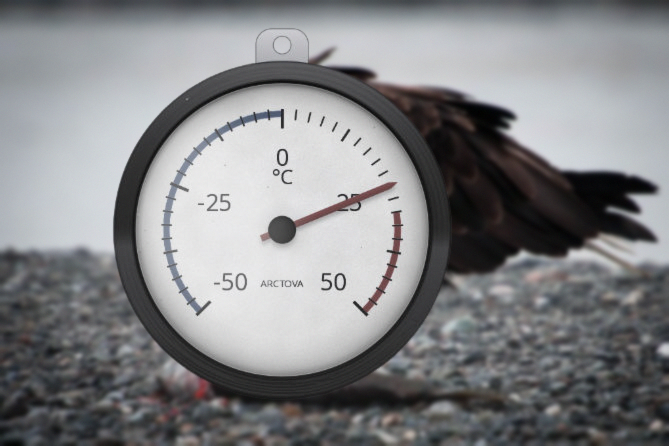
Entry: 25 (°C)
